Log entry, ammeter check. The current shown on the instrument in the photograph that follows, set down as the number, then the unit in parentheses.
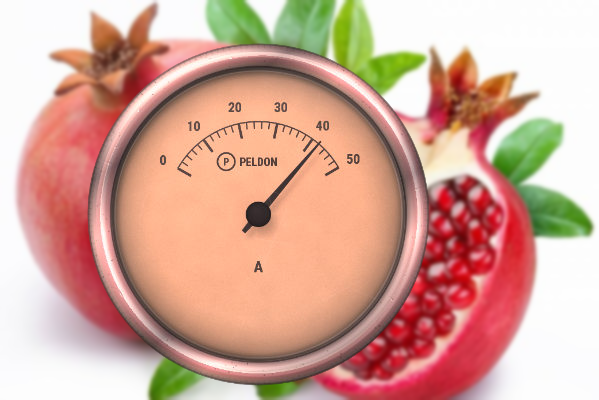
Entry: 42 (A)
